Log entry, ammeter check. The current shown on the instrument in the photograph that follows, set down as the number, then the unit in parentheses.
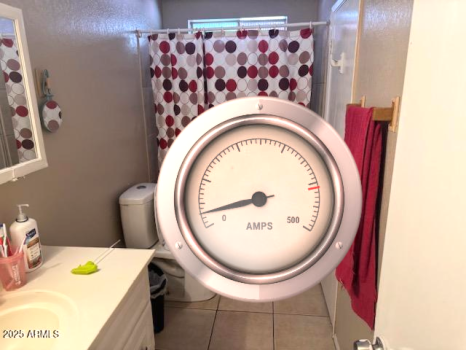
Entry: 30 (A)
